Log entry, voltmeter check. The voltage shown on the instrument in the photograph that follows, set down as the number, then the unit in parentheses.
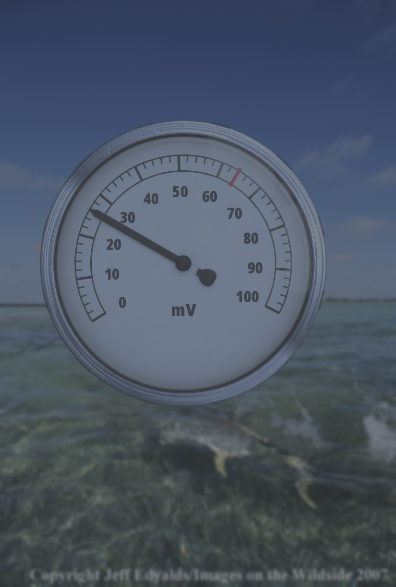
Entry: 26 (mV)
